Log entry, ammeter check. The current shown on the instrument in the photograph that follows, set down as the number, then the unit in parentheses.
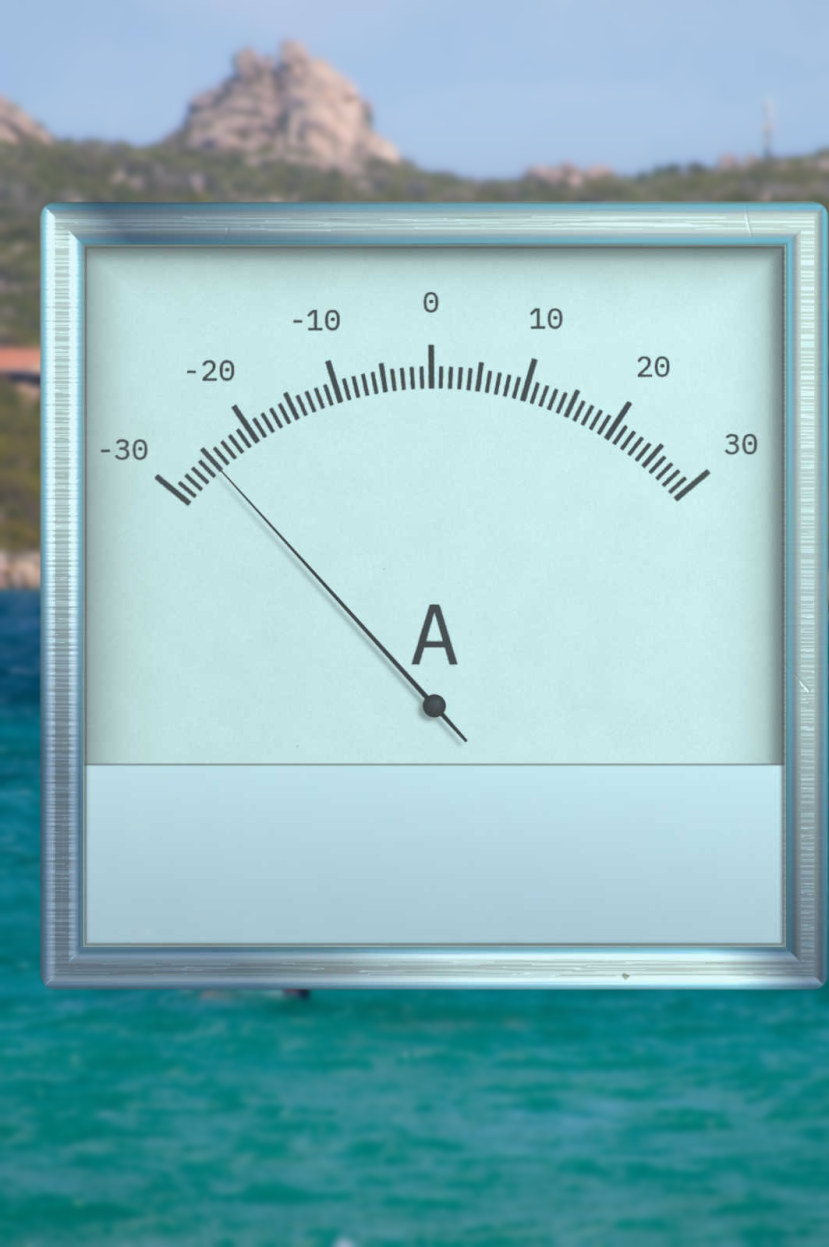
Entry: -25 (A)
